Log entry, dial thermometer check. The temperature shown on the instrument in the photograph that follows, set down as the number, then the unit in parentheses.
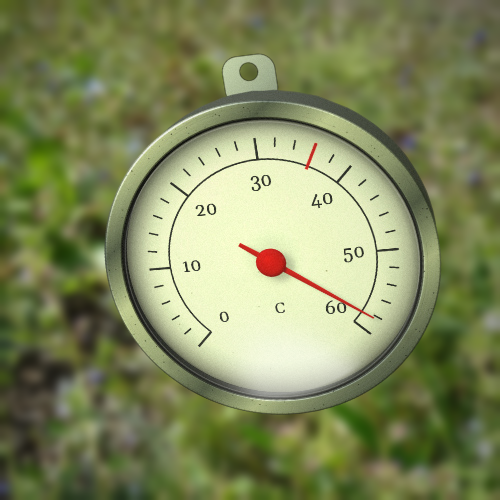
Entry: 58 (°C)
